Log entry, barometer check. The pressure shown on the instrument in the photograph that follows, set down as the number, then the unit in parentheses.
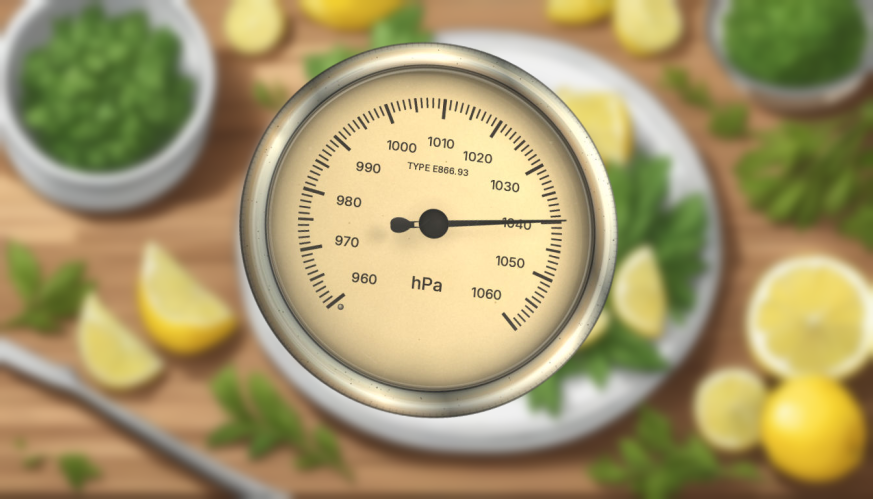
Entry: 1040 (hPa)
